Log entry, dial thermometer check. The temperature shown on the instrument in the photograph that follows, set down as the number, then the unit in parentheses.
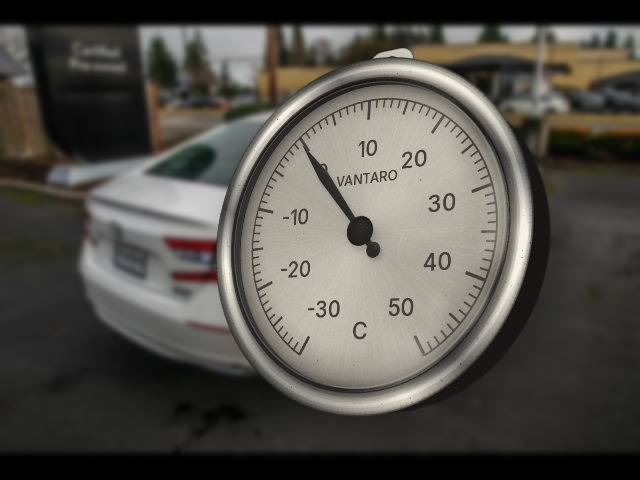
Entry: 0 (°C)
